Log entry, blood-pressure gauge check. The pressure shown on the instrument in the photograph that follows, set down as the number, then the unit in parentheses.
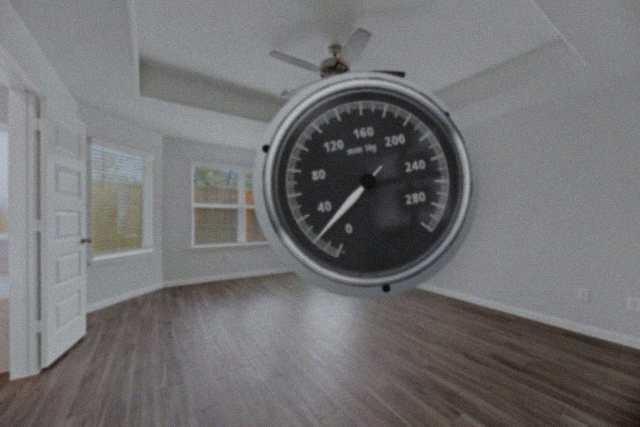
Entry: 20 (mmHg)
